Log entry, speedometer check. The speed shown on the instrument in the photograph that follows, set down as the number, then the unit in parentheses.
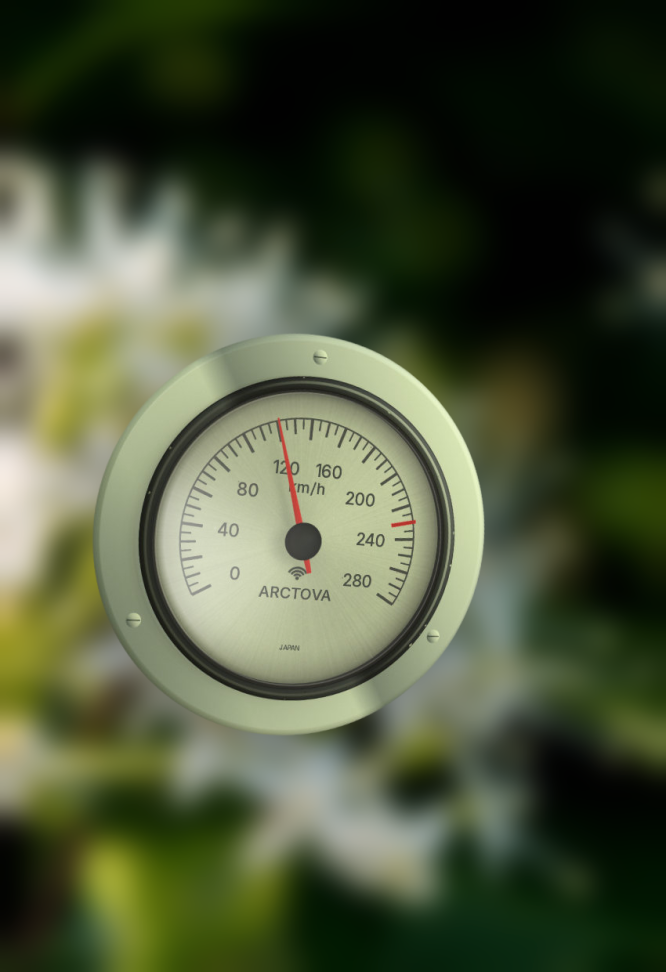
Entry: 120 (km/h)
